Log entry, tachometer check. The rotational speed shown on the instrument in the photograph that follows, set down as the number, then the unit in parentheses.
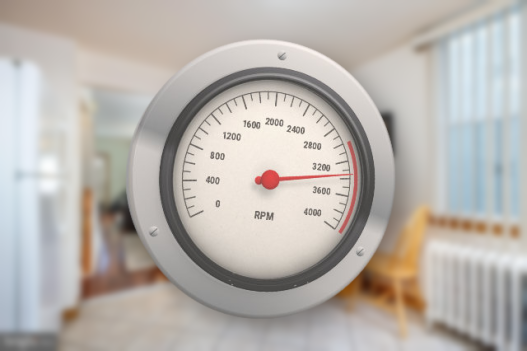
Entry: 3350 (rpm)
